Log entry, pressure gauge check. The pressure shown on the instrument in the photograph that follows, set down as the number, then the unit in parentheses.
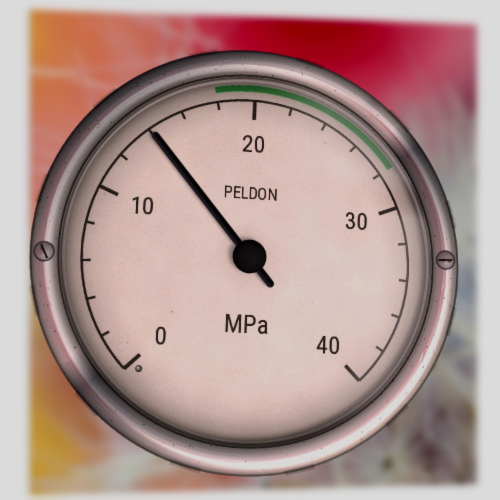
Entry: 14 (MPa)
